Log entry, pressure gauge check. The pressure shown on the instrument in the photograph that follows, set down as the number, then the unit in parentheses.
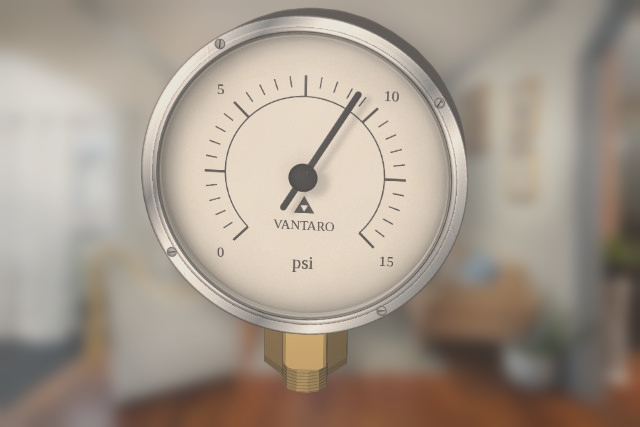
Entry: 9.25 (psi)
